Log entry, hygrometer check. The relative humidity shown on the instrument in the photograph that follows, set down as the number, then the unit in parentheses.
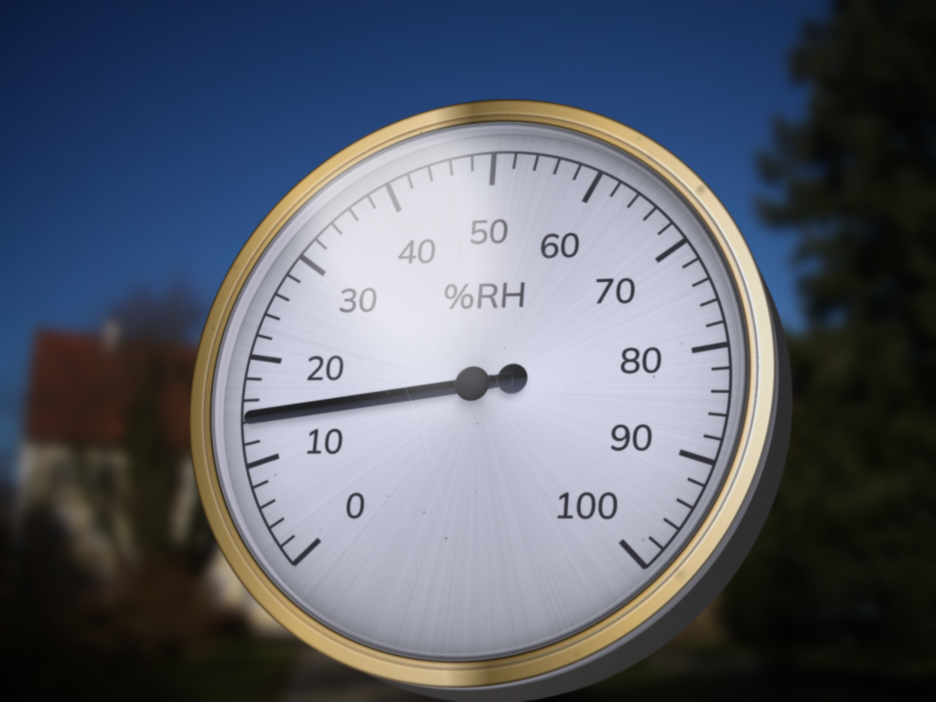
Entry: 14 (%)
